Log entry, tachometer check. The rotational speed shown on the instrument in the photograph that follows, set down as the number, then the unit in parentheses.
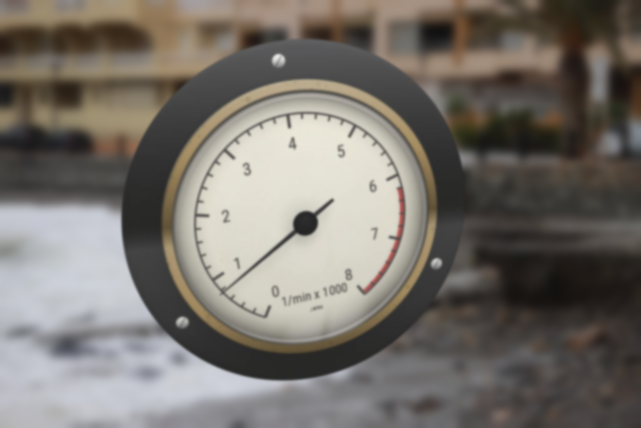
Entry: 800 (rpm)
